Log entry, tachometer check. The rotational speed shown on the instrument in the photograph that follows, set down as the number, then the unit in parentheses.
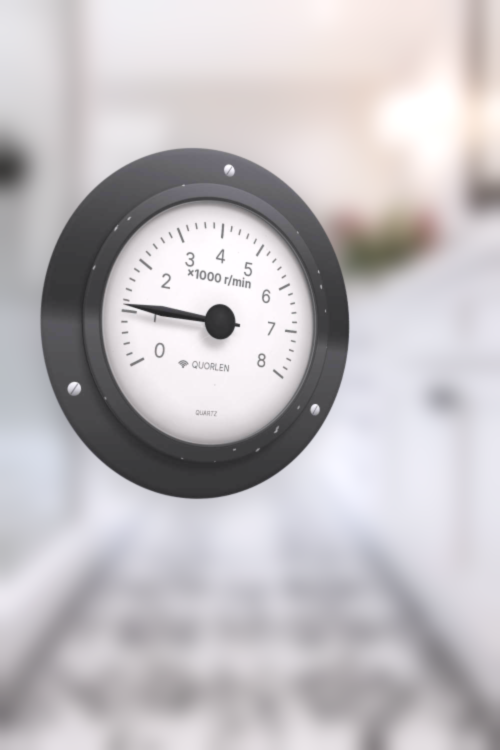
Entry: 1100 (rpm)
